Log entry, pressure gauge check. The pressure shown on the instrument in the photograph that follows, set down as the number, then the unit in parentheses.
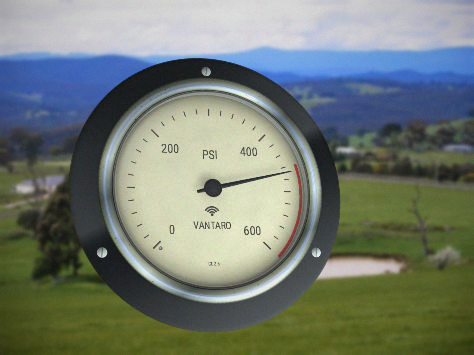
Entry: 470 (psi)
